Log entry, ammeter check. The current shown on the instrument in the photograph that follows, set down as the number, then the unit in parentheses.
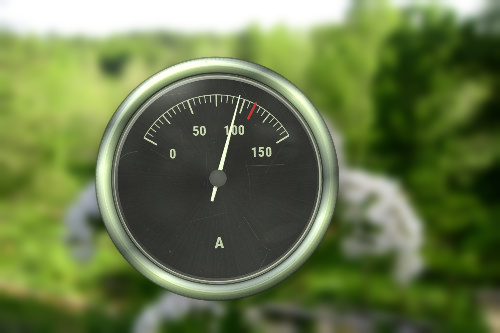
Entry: 95 (A)
